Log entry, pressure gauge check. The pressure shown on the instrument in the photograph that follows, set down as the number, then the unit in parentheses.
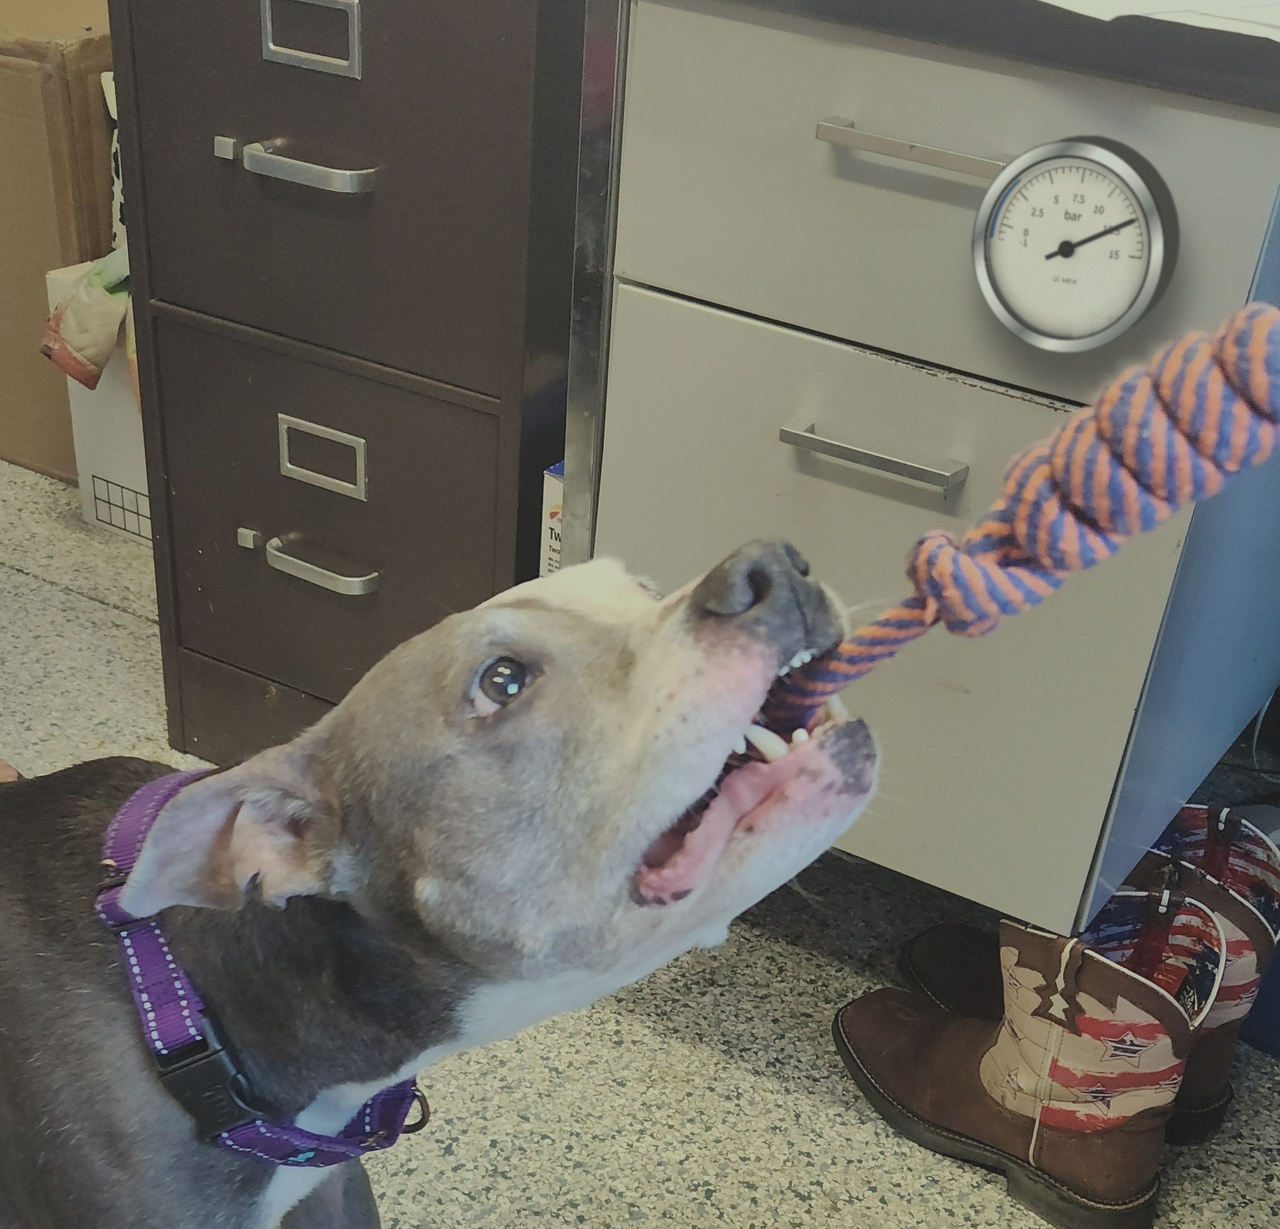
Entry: 12.5 (bar)
